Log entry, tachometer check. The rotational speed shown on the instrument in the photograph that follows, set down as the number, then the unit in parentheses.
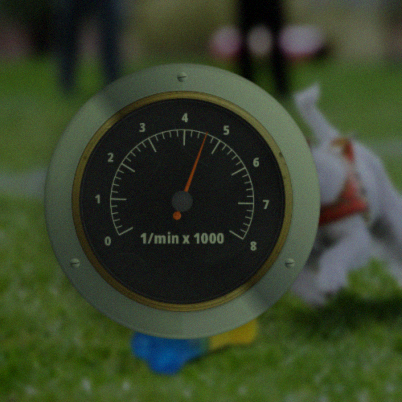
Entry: 4600 (rpm)
